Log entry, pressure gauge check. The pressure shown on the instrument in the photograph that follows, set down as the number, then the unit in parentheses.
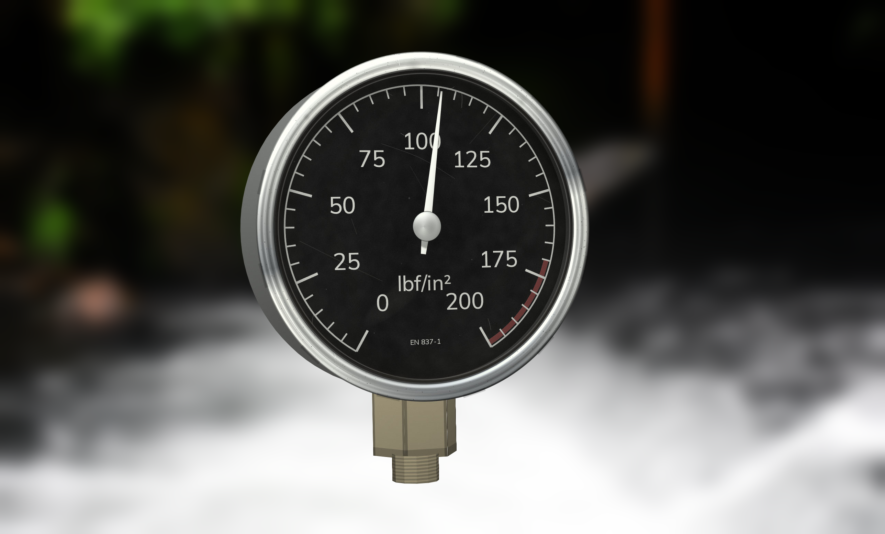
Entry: 105 (psi)
